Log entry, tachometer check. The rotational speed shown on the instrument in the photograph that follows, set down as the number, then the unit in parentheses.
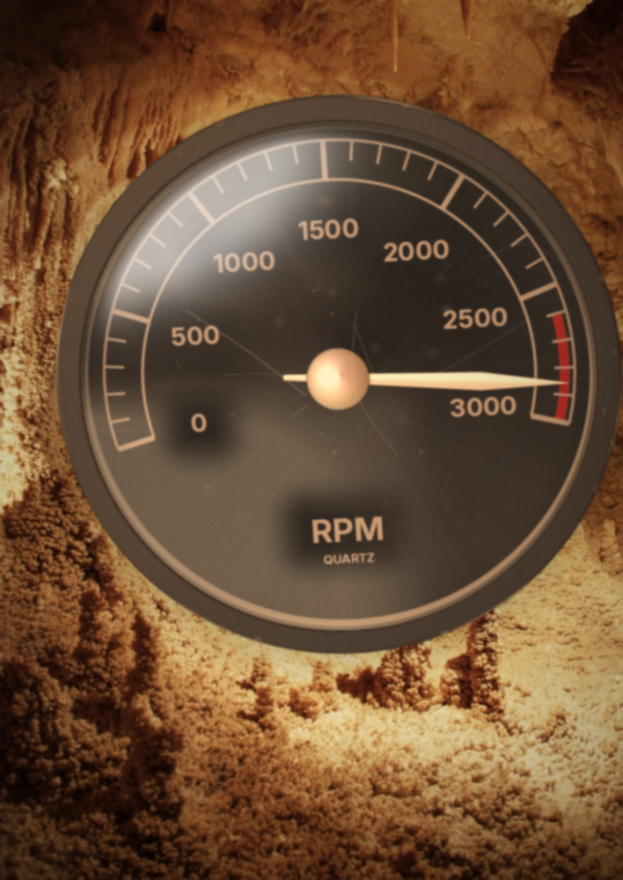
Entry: 2850 (rpm)
